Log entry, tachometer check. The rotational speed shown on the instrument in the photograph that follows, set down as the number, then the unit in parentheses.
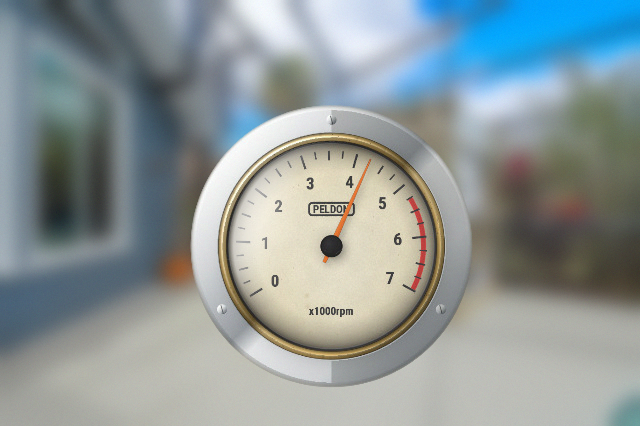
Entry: 4250 (rpm)
